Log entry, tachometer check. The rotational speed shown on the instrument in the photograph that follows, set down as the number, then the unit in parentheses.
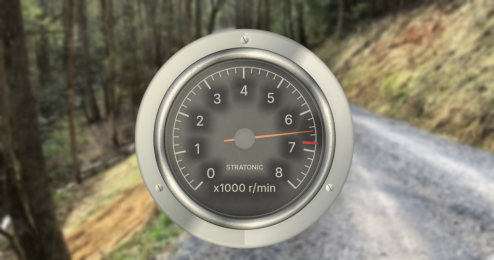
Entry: 6500 (rpm)
